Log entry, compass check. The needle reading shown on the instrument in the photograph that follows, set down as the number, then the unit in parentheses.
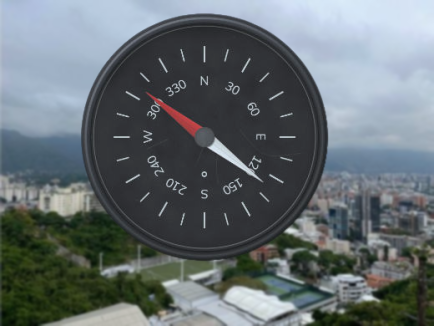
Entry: 307.5 (°)
